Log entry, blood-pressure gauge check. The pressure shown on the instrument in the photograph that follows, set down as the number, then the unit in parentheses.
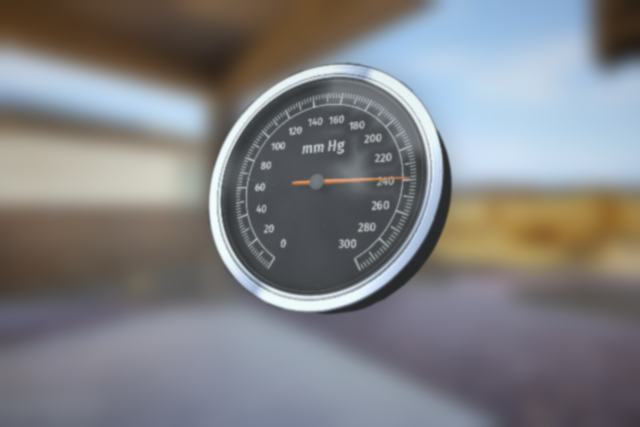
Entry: 240 (mmHg)
